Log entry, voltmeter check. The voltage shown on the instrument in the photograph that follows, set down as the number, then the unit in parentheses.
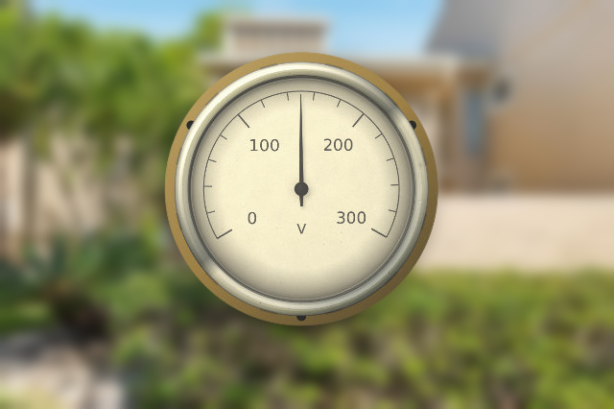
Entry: 150 (V)
